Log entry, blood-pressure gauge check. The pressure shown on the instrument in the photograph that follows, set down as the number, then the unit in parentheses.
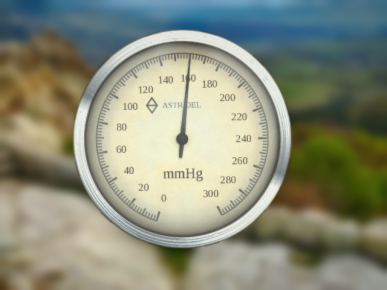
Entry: 160 (mmHg)
